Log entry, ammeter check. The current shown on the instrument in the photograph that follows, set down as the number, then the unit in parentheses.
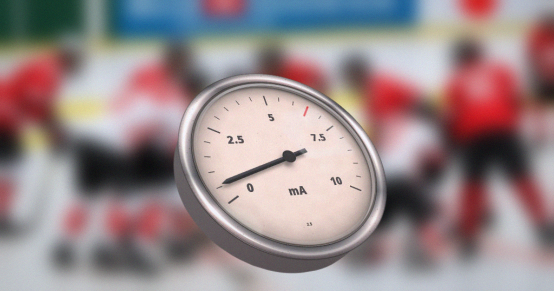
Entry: 0.5 (mA)
